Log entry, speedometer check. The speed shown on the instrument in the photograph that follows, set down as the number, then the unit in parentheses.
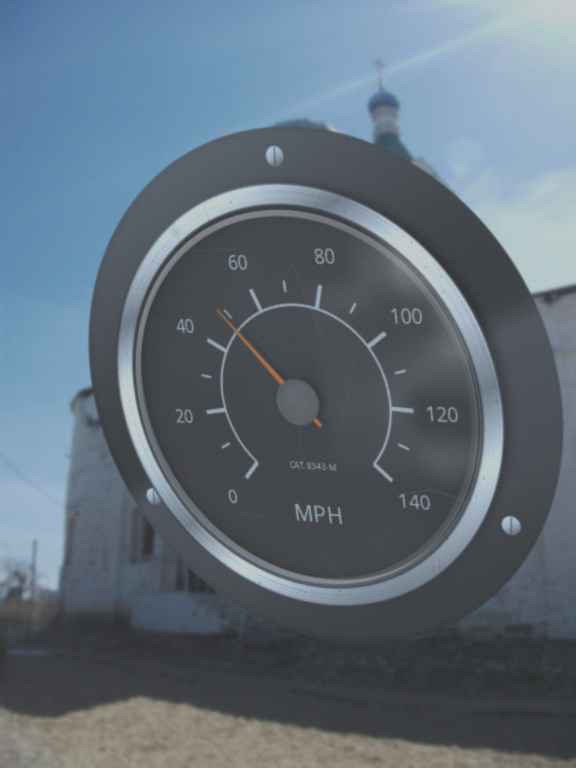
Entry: 50 (mph)
